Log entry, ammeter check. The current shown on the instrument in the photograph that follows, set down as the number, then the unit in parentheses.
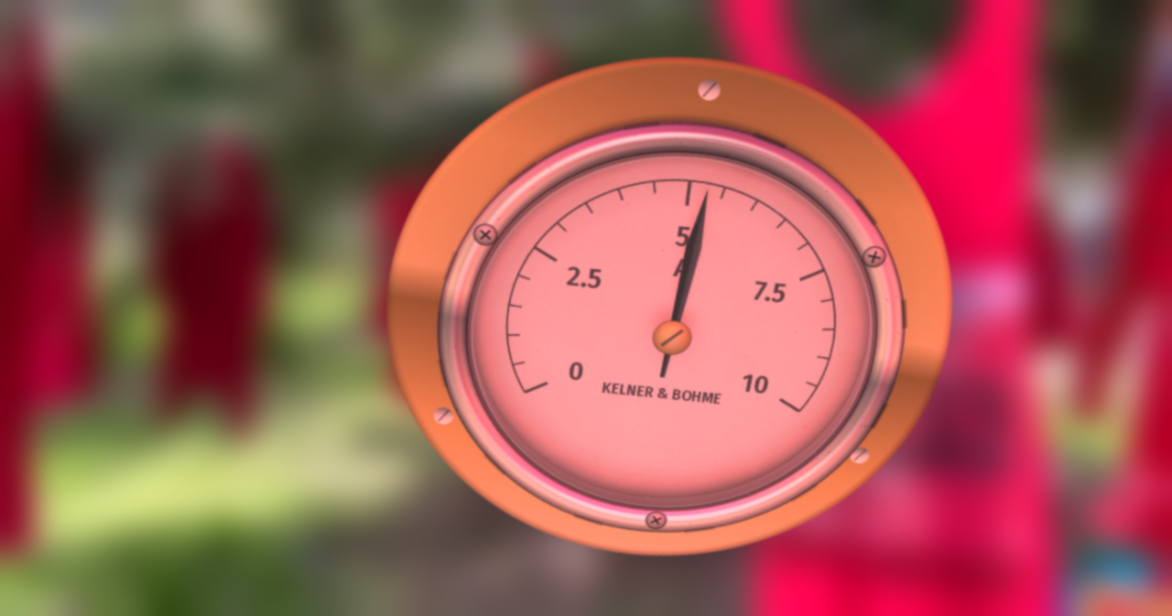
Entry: 5.25 (A)
